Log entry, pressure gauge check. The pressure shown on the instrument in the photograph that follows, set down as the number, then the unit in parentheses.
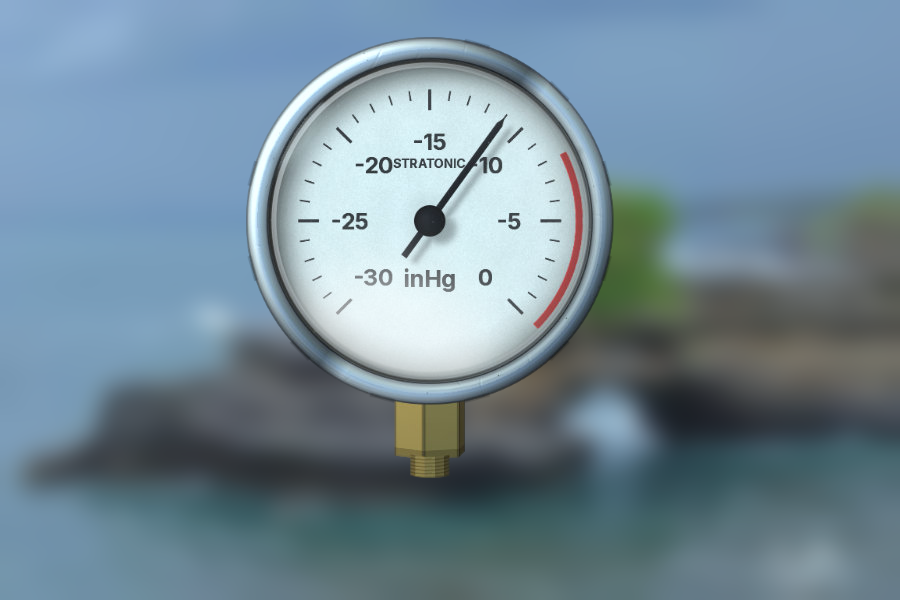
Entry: -11 (inHg)
